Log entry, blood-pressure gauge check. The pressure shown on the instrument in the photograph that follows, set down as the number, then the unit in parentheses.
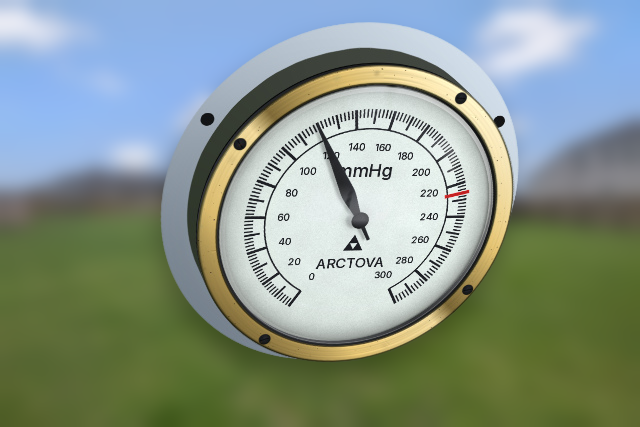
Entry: 120 (mmHg)
